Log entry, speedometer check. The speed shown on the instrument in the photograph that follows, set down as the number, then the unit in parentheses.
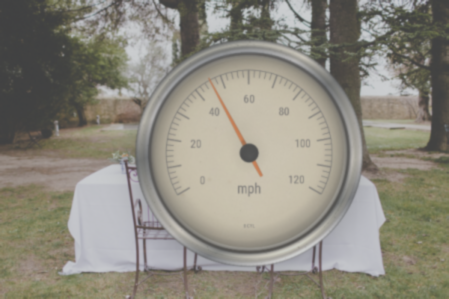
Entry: 46 (mph)
